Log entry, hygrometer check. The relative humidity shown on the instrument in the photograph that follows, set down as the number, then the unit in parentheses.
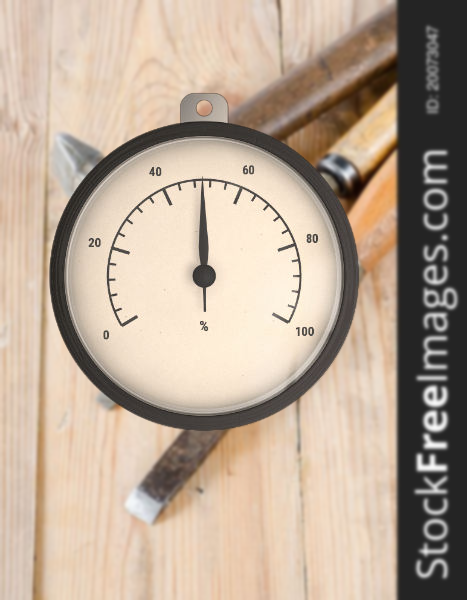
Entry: 50 (%)
